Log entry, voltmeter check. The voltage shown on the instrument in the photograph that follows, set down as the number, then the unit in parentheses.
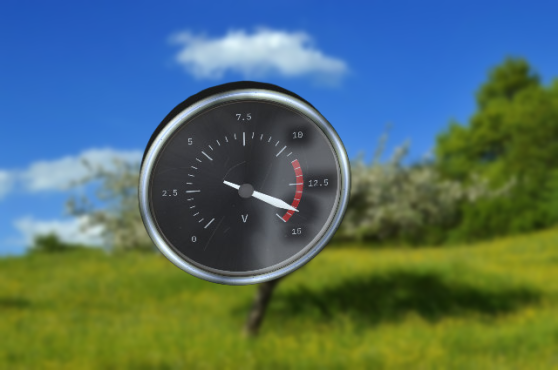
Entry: 14 (V)
